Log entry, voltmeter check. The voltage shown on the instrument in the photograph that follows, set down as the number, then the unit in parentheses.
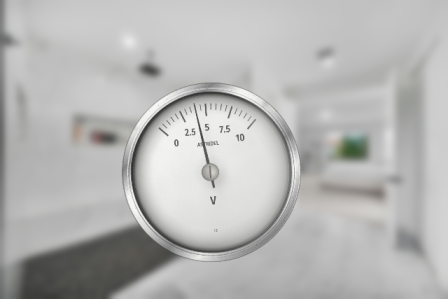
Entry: 4 (V)
